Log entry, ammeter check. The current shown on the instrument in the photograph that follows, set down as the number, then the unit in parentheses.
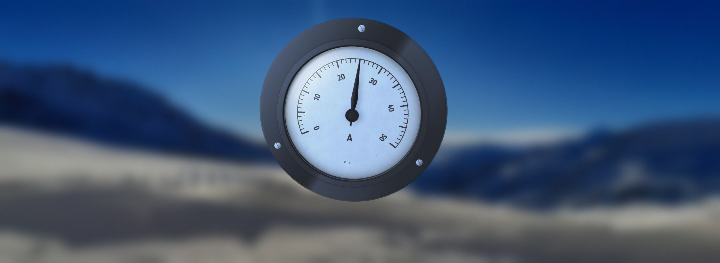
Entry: 25 (A)
